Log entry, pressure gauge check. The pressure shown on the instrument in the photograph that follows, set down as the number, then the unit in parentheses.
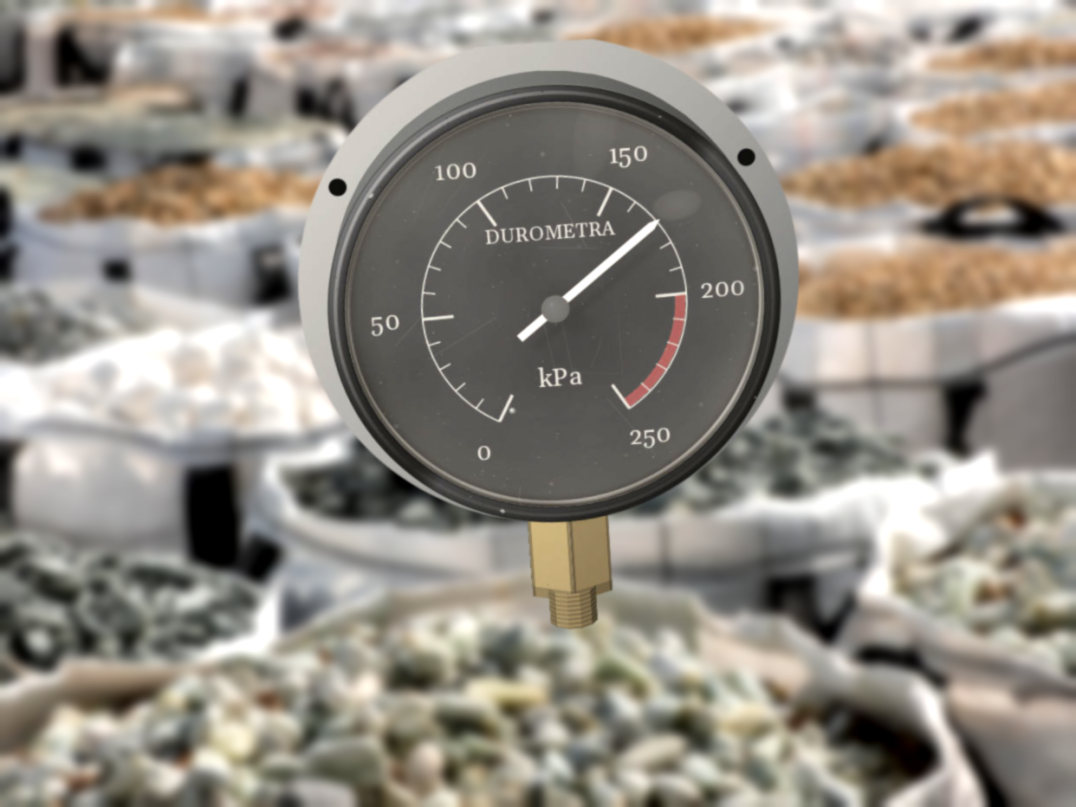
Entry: 170 (kPa)
